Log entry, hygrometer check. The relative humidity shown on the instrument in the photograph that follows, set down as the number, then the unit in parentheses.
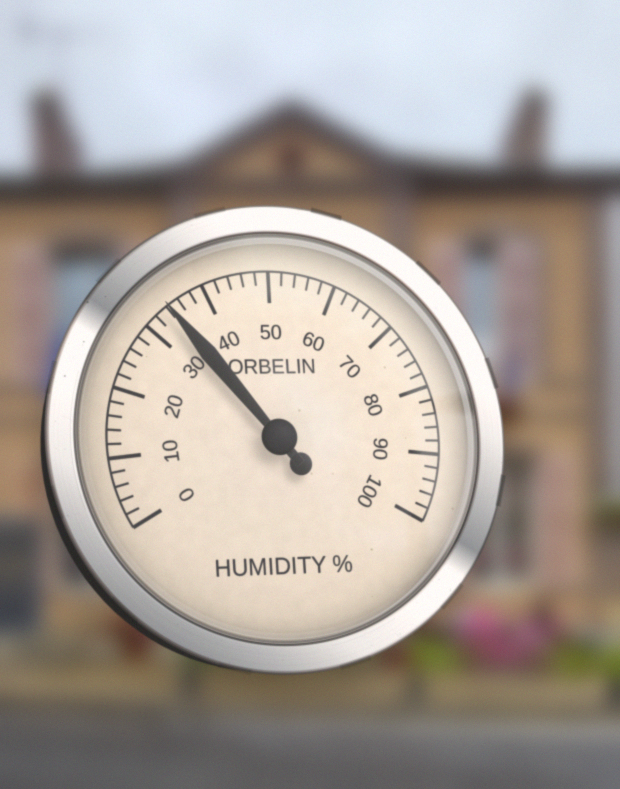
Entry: 34 (%)
